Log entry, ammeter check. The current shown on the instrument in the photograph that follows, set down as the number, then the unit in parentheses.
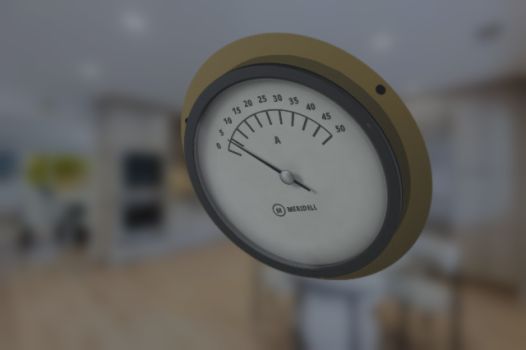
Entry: 5 (A)
